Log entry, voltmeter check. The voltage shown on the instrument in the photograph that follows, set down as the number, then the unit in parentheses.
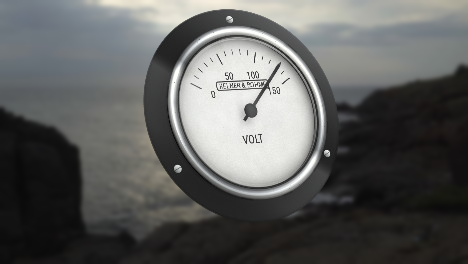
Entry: 130 (V)
